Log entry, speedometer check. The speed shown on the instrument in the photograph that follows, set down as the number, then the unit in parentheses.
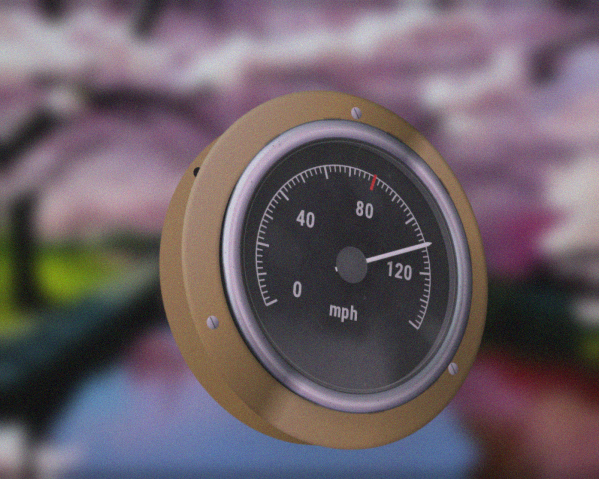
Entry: 110 (mph)
